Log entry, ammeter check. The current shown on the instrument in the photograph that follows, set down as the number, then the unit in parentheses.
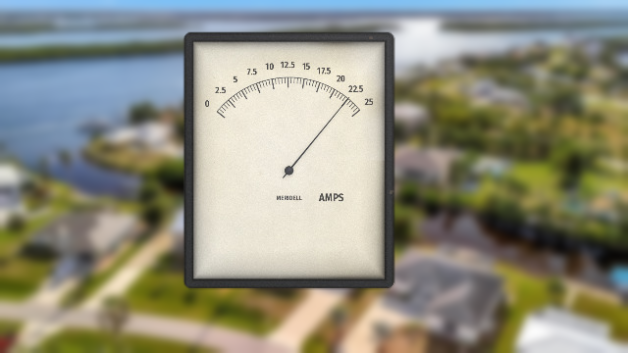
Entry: 22.5 (A)
